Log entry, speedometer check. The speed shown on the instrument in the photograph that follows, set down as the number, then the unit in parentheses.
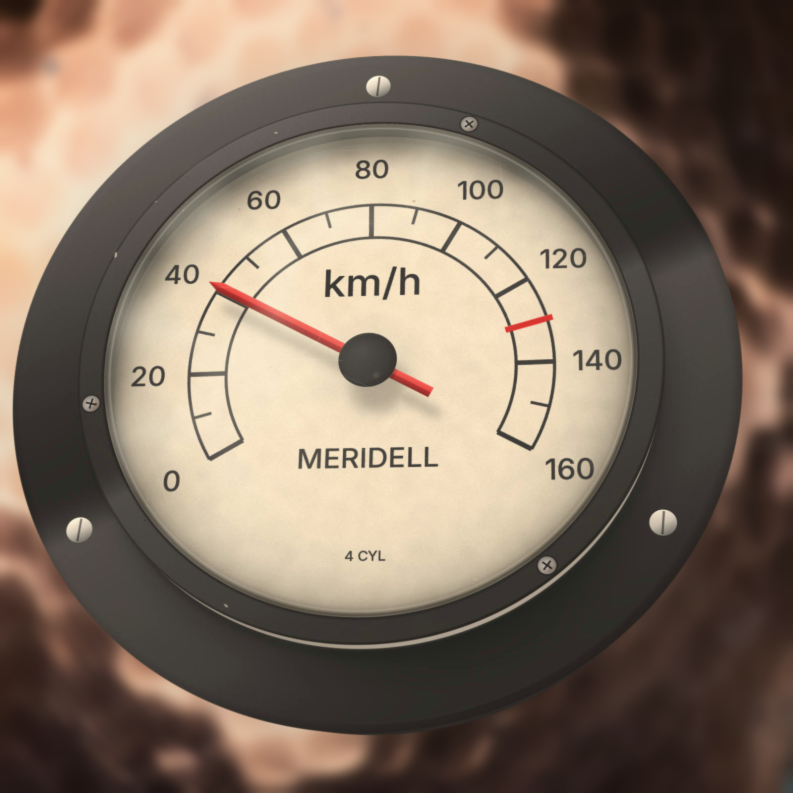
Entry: 40 (km/h)
